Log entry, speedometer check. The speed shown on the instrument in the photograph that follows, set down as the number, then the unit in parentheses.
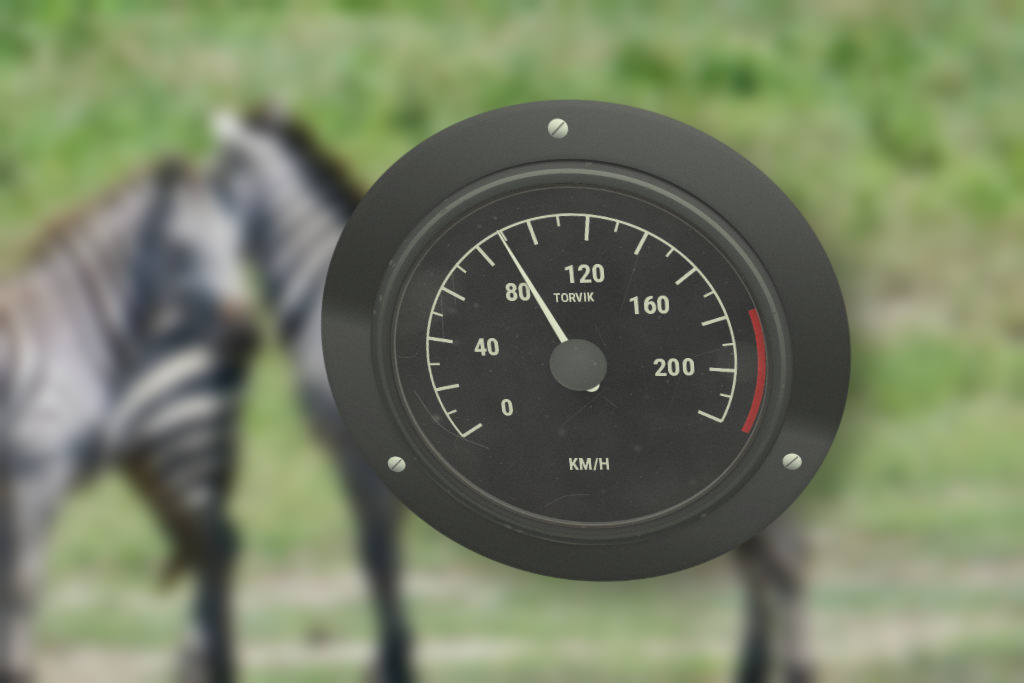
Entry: 90 (km/h)
